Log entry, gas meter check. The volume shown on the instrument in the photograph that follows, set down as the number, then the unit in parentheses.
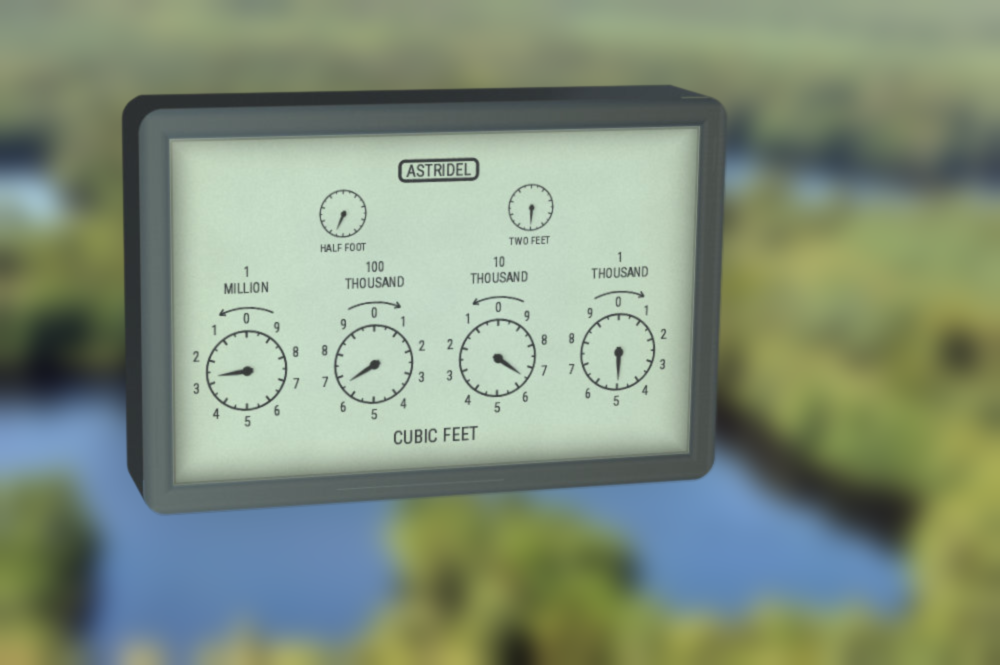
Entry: 266500 (ft³)
